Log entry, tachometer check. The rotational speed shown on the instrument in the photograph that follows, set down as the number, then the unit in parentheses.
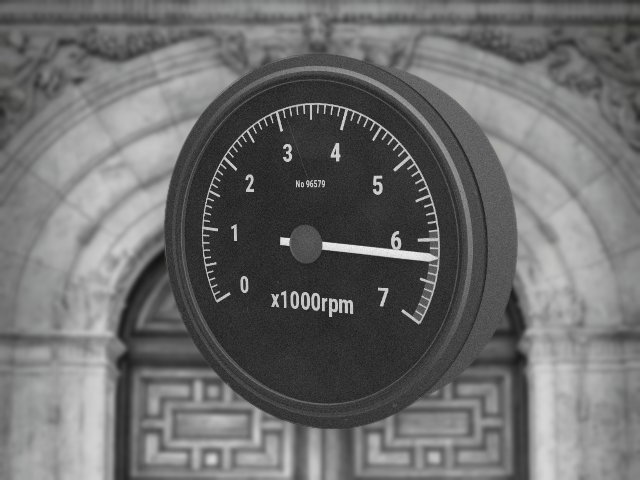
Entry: 6200 (rpm)
